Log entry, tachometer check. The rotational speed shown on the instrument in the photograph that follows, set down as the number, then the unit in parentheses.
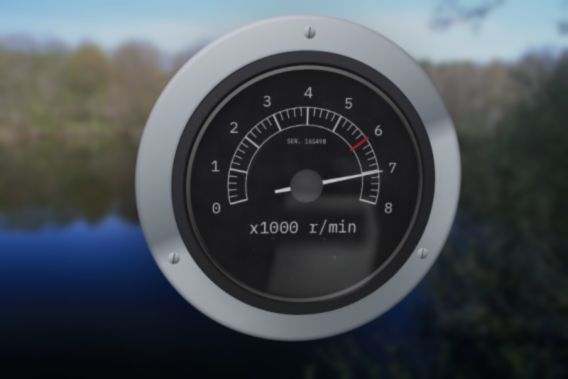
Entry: 7000 (rpm)
